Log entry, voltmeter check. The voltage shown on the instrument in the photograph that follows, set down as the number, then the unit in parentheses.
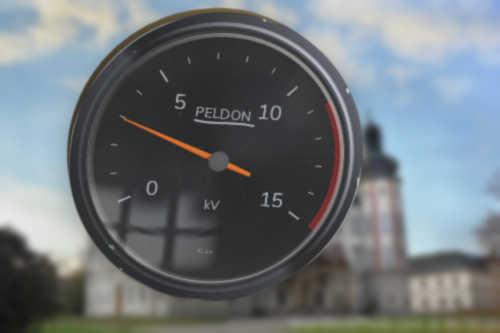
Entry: 3 (kV)
